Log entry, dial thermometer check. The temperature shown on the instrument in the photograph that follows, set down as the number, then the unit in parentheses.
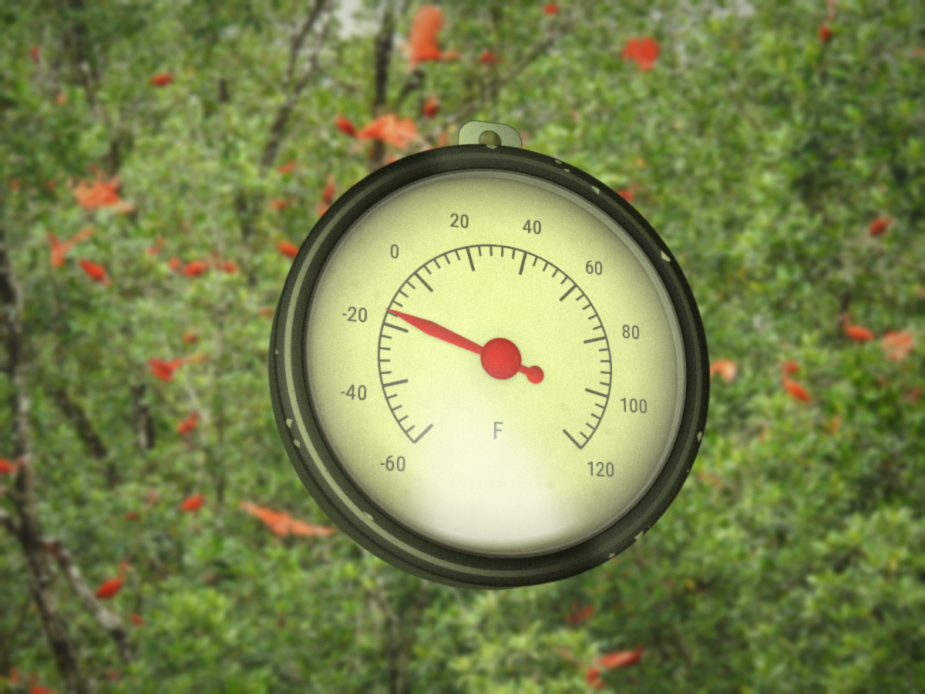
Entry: -16 (°F)
